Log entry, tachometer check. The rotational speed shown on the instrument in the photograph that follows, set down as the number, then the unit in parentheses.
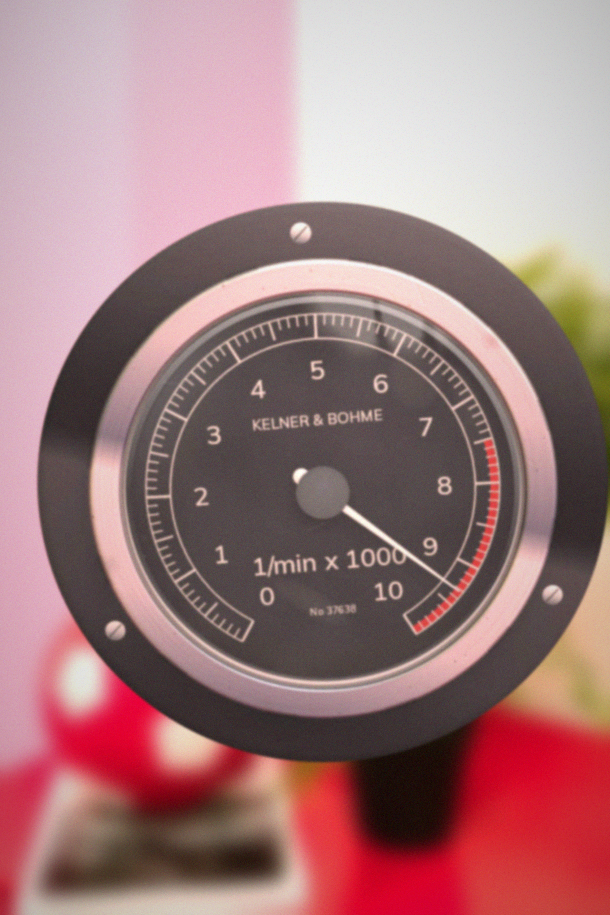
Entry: 9300 (rpm)
